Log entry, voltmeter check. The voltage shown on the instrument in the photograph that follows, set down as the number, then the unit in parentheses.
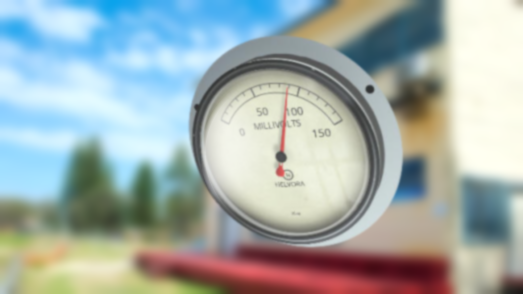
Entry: 90 (mV)
